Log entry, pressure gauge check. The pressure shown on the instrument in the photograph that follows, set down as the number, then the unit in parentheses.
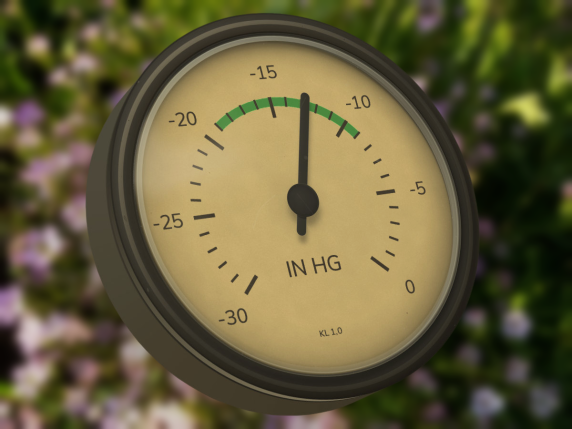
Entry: -13 (inHg)
